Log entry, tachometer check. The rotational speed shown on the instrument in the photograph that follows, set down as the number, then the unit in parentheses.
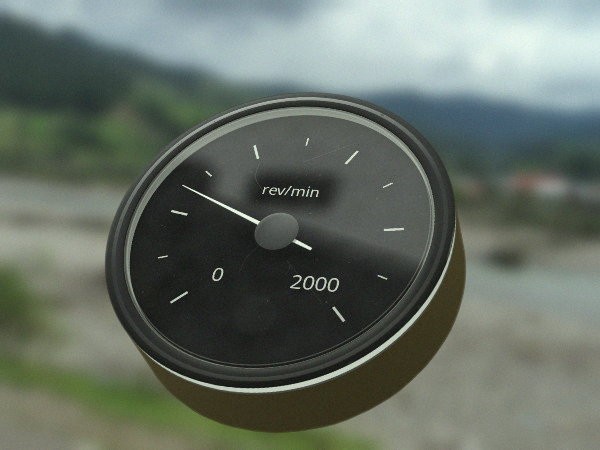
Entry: 500 (rpm)
